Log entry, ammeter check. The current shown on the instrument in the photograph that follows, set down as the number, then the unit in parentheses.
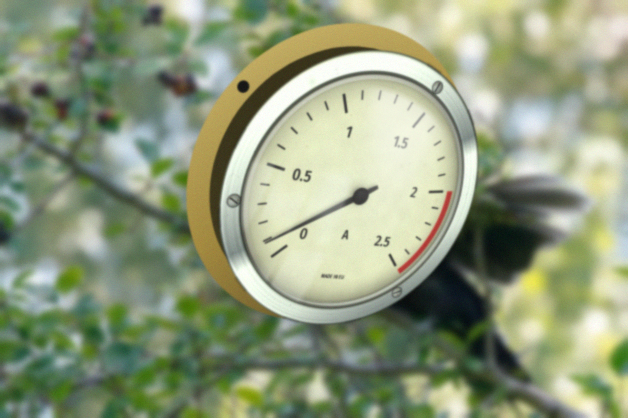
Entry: 0.1 (A)
